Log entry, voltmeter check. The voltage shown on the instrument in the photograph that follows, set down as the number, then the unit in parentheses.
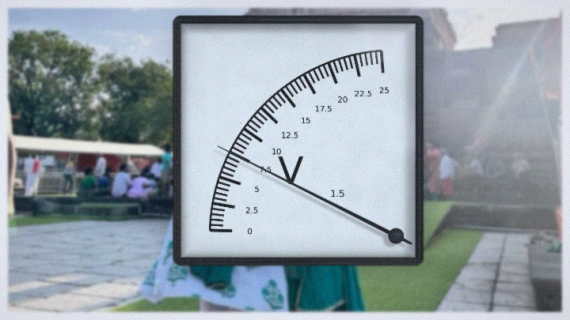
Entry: 7.5 (V)
